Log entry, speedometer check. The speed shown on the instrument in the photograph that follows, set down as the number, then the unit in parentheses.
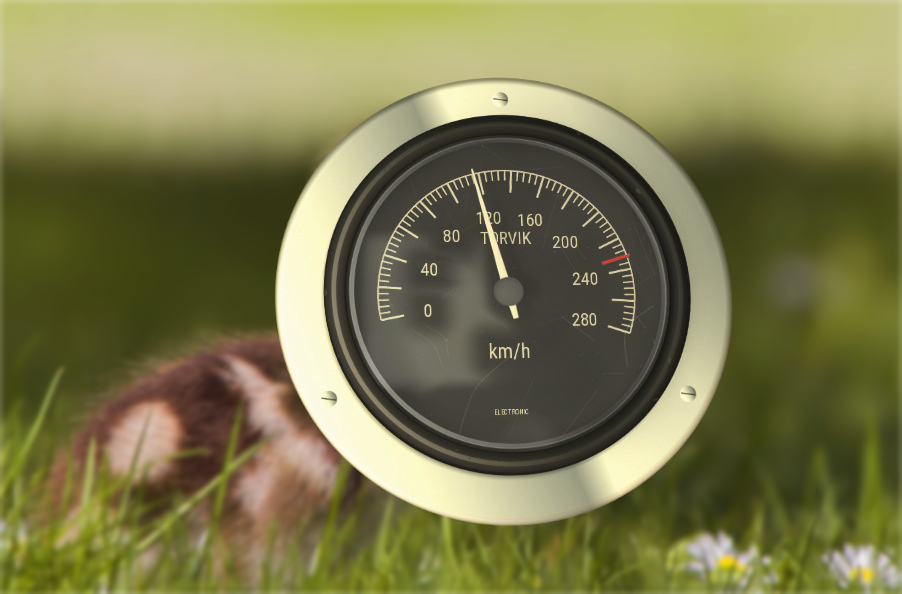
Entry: 116 (km/h)
